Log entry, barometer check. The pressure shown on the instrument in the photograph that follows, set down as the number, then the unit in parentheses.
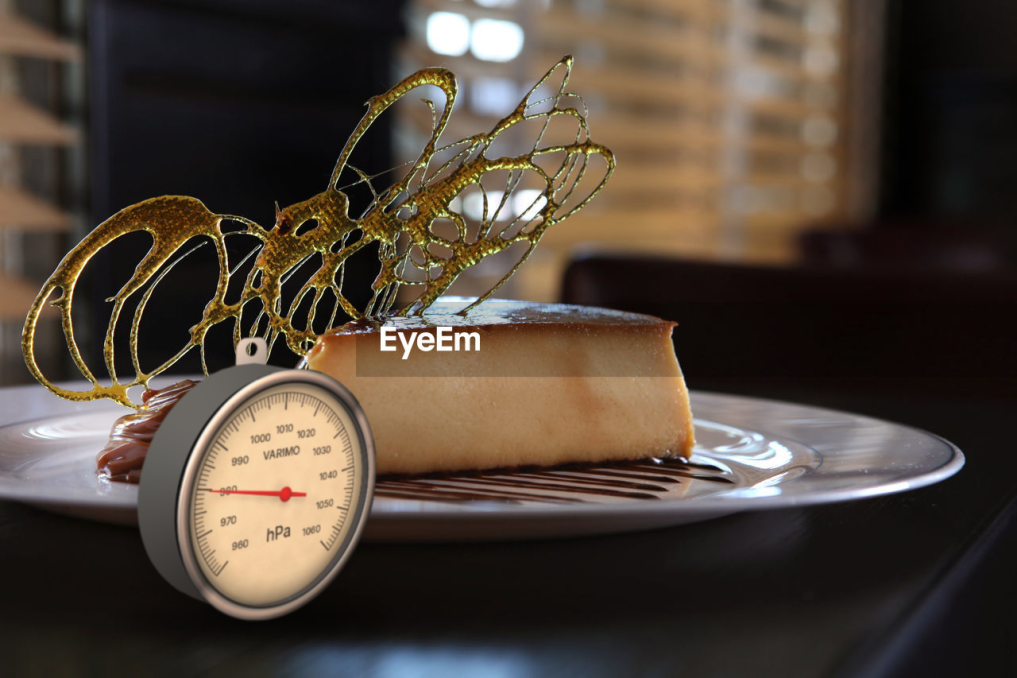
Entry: 980 (hPa)
